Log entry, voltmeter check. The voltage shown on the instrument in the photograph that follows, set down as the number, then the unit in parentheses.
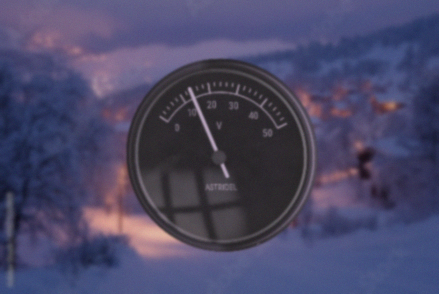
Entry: 14 (V)
